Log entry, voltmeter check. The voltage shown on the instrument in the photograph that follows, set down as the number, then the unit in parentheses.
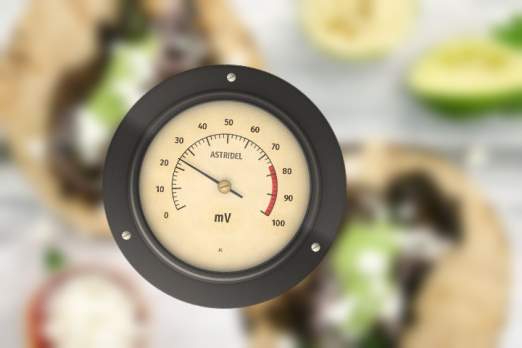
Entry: 24 (mV)
